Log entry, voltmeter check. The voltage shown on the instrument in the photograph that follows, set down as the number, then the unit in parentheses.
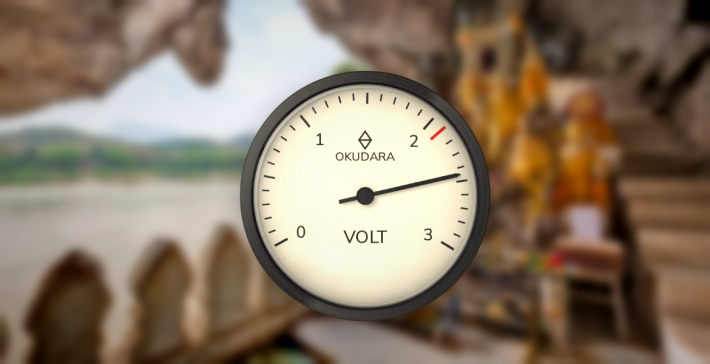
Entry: 2.45 (V)
